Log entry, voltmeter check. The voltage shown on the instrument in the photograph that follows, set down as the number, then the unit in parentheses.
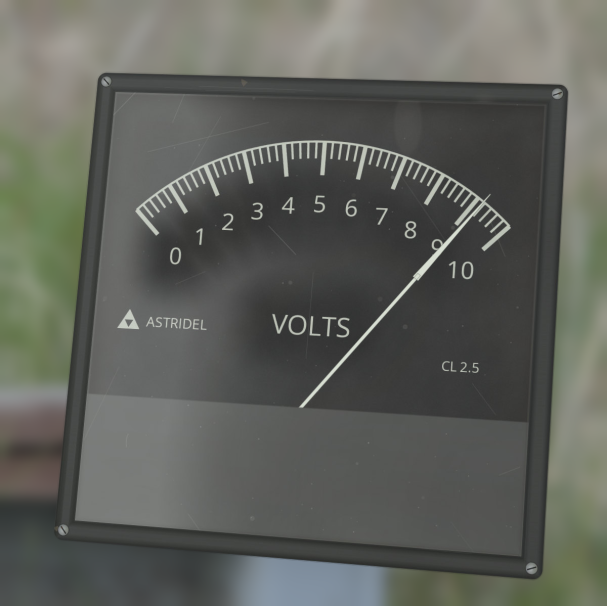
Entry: 9.2 (V)
